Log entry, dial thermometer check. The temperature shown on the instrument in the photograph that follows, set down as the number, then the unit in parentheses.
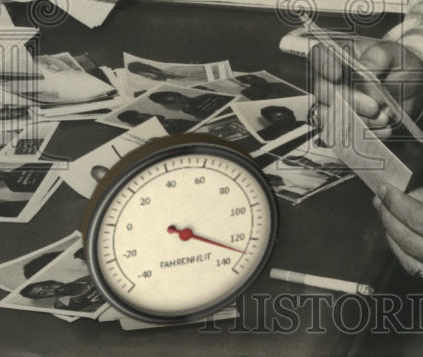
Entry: 128 (°F)
